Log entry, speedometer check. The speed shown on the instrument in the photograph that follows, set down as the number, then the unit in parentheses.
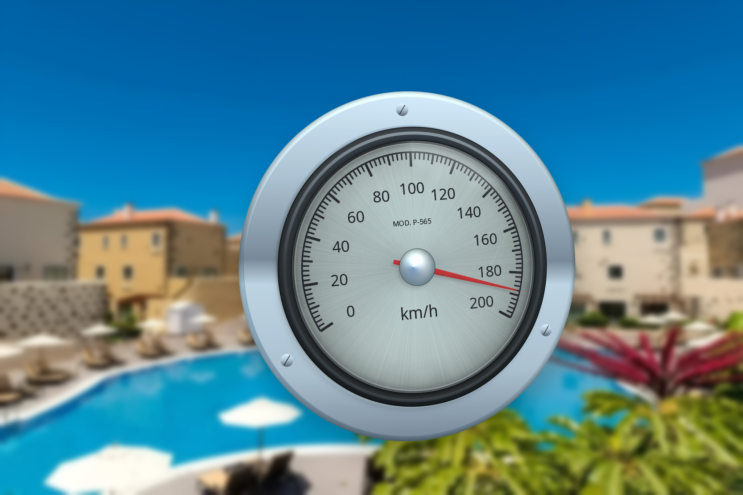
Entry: 188 (km/h)
